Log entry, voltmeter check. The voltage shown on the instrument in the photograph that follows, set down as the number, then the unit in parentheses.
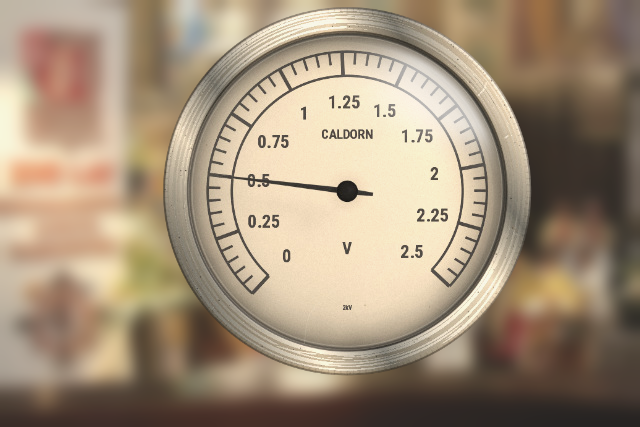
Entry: 0.5 (V)
